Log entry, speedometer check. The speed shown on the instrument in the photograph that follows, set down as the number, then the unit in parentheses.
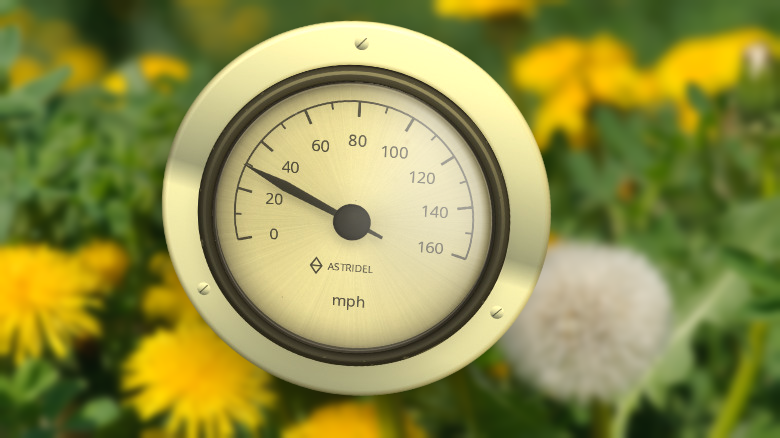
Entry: 30 (mph)
